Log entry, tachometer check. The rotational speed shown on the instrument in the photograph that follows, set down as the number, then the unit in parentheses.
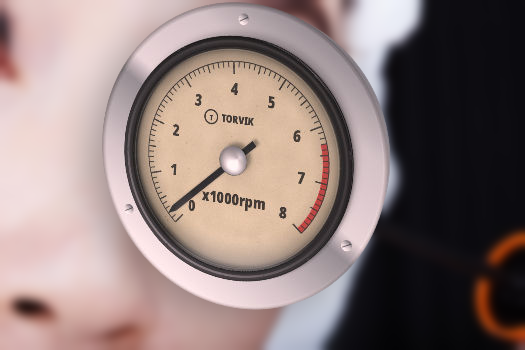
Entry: 200 (rpm)
